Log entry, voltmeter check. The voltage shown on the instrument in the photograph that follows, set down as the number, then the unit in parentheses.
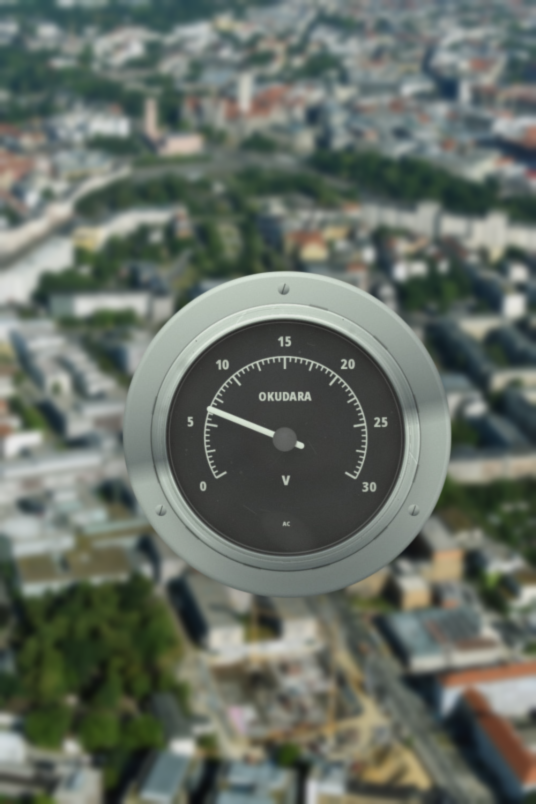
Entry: 6.5 (V)
